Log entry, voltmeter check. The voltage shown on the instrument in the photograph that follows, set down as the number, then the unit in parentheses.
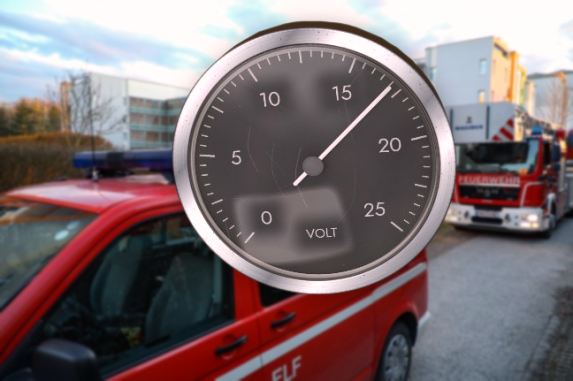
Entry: 17 (V)
